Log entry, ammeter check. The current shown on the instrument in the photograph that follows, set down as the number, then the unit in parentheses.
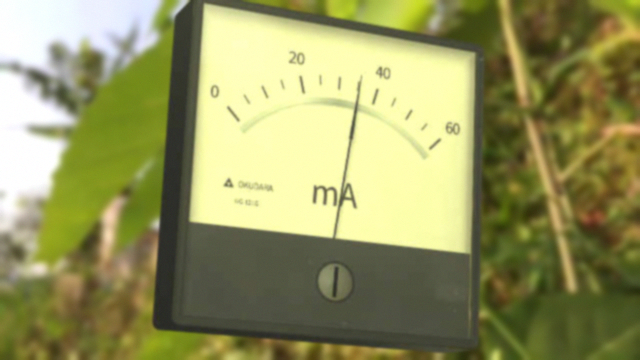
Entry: 35 (mA)
